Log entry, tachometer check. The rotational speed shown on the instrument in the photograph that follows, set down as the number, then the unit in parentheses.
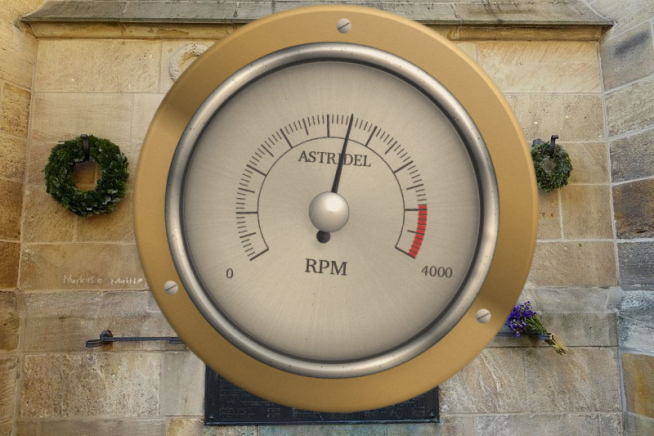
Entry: 2250 (rpm)
